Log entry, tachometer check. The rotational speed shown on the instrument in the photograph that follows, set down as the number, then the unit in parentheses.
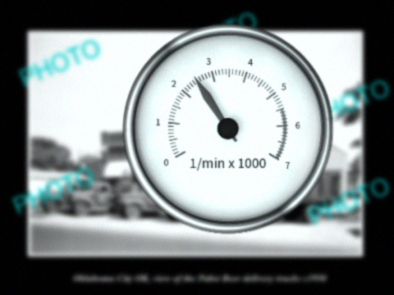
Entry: 2500 (rpm)
